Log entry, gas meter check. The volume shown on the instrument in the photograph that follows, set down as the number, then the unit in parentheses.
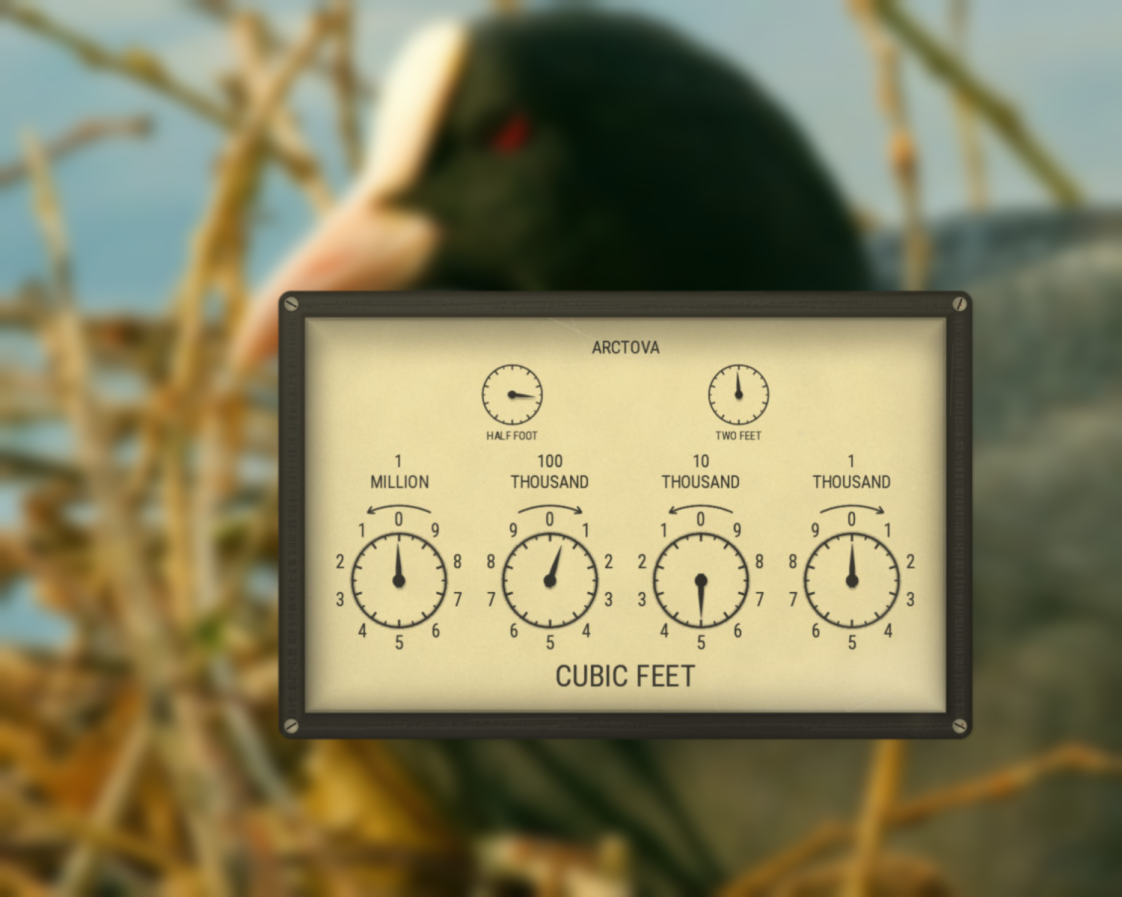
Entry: 5000 (ft³)
